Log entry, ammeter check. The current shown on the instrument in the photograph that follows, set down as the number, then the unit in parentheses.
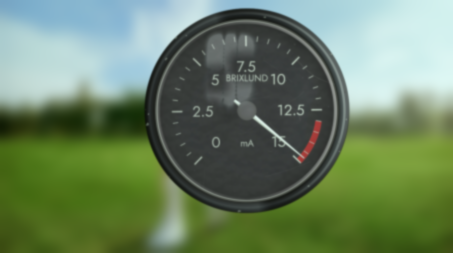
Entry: 14.75 (mA)
